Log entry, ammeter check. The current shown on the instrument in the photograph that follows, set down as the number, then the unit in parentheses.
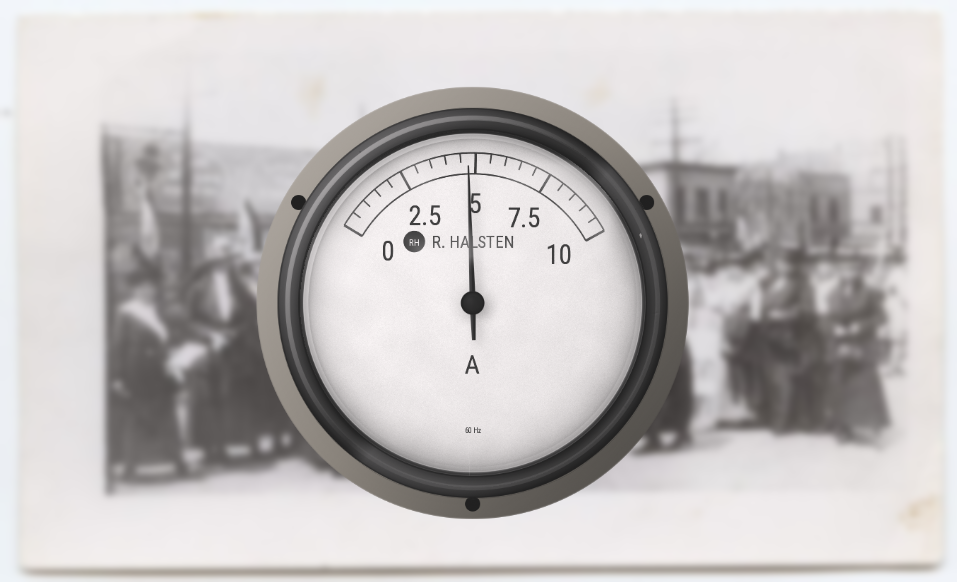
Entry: 4.75 (A)
